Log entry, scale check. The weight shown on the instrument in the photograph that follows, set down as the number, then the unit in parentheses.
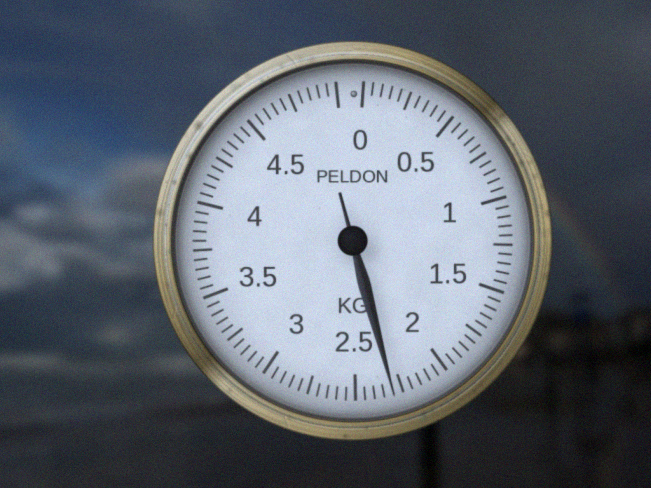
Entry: 2.3 (kg)
